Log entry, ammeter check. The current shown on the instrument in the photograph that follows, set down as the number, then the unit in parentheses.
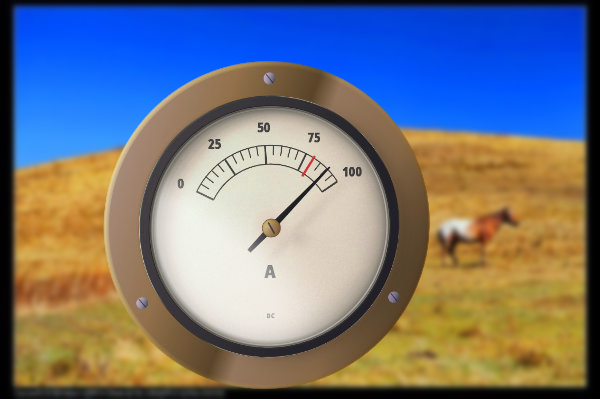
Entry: 90 (A)
